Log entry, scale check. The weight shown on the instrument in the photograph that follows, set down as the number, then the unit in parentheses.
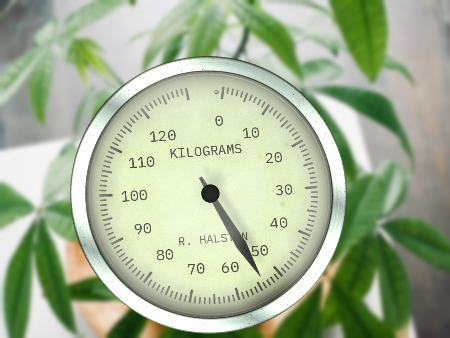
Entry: 54 (kg)
